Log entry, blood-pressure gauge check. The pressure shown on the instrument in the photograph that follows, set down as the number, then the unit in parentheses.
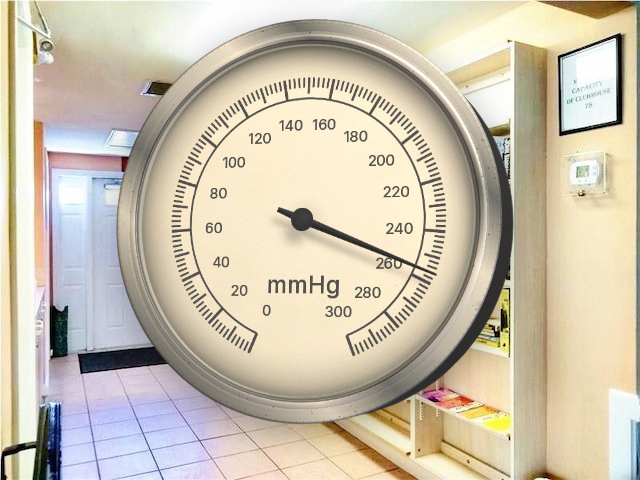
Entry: 256 (mmHg)
